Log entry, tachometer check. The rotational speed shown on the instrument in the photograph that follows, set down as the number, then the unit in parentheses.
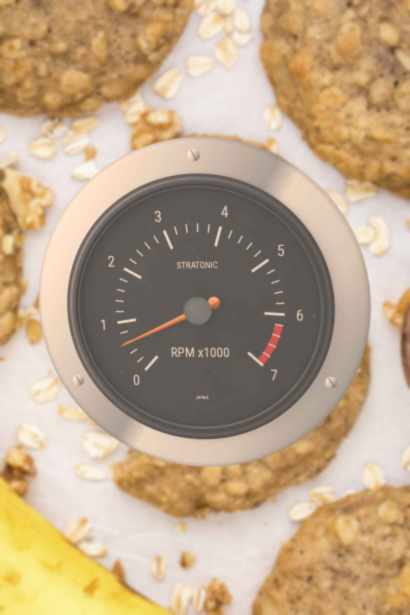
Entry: 600 (rpm)
